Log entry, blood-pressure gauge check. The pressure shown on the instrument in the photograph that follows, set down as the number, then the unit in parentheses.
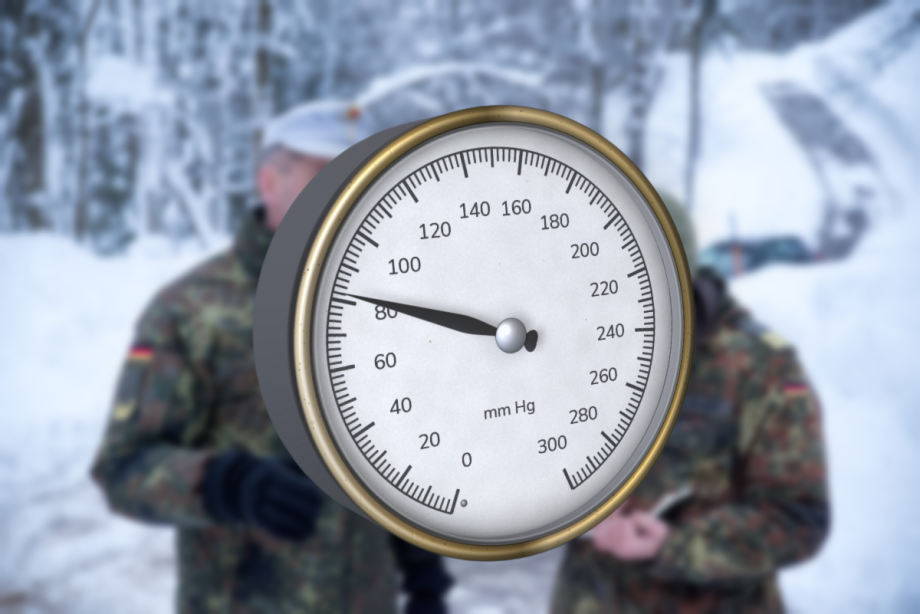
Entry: 82 (mmHg)
